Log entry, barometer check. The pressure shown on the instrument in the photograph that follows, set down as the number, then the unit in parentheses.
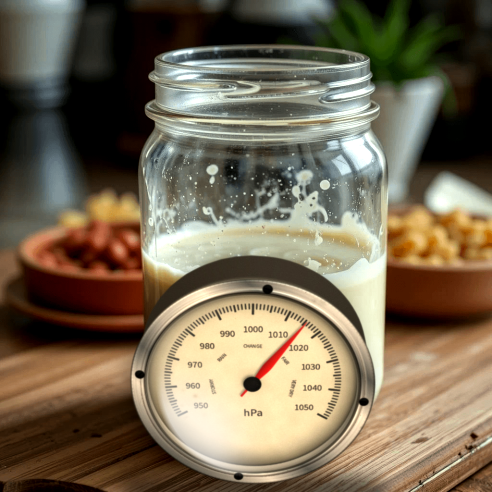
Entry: 1015 (hPa)
